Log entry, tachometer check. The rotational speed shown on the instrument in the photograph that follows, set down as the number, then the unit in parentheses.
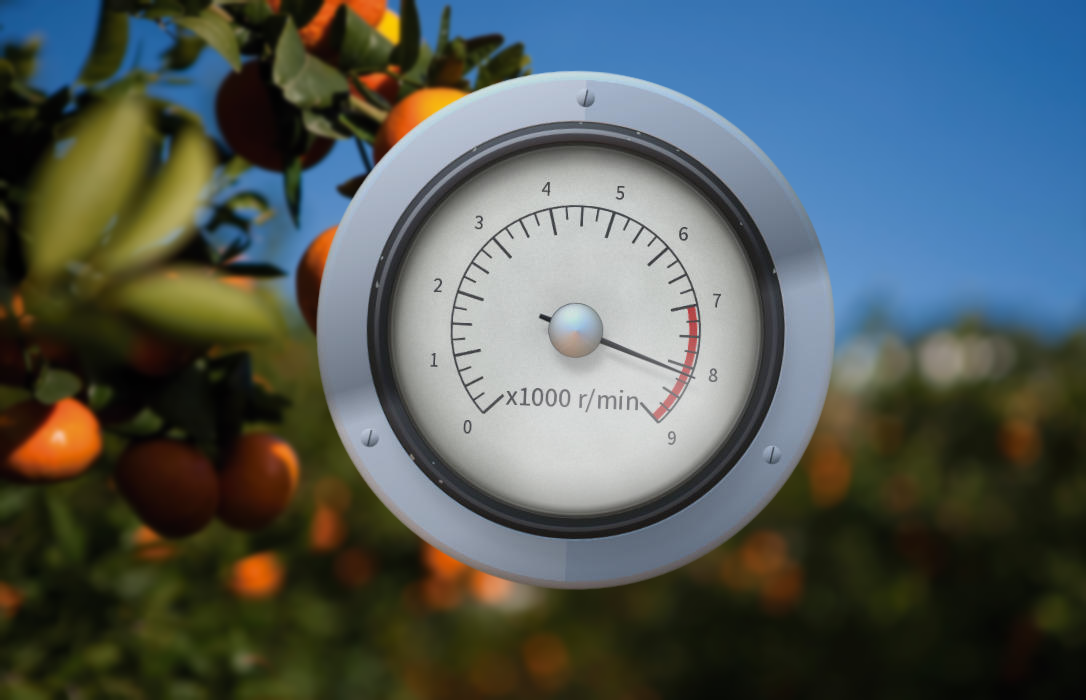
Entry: 8125 (rpm)
